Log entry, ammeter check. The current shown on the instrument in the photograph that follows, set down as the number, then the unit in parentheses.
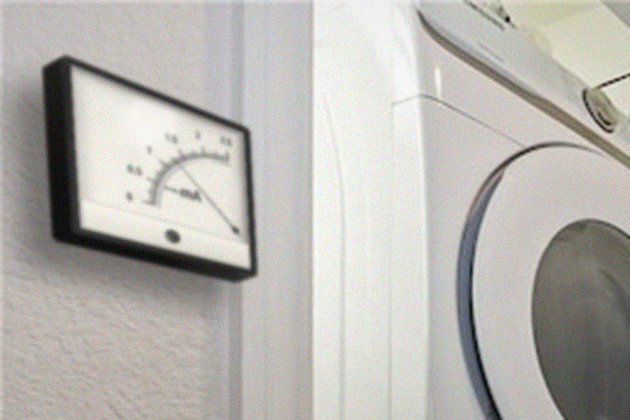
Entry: 1.25 (mA)
